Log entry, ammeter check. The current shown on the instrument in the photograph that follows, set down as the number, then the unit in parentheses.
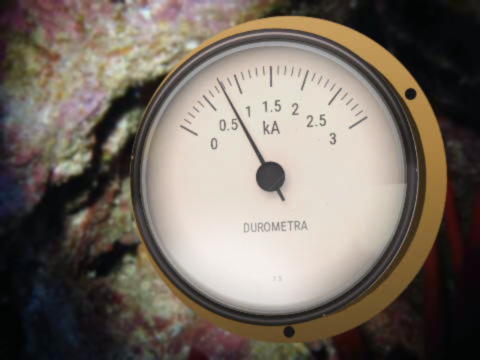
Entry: 0.8 (kA)
